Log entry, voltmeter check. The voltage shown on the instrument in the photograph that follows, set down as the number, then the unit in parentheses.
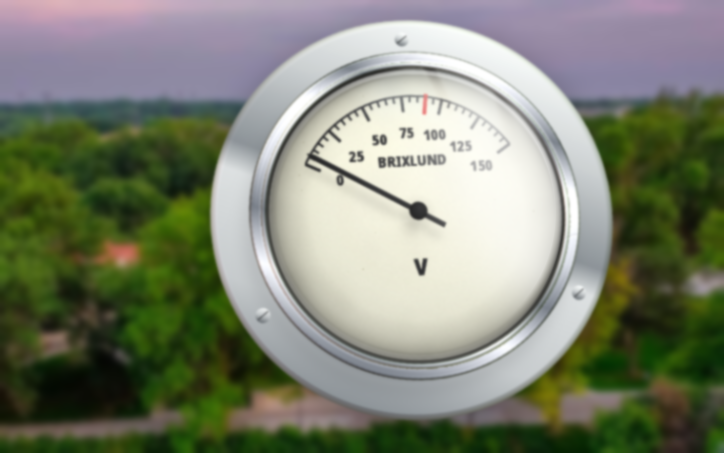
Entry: 5 (V)
